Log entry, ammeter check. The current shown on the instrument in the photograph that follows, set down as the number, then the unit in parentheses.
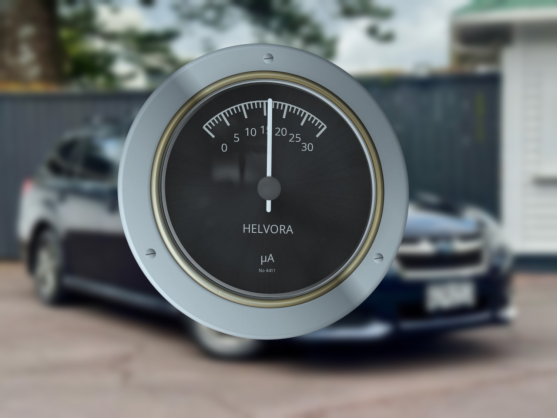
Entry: 16 (µA)
